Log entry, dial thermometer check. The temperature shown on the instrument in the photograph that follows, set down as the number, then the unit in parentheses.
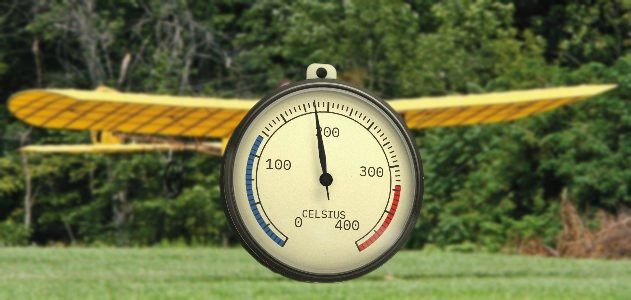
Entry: 185 (°C)
